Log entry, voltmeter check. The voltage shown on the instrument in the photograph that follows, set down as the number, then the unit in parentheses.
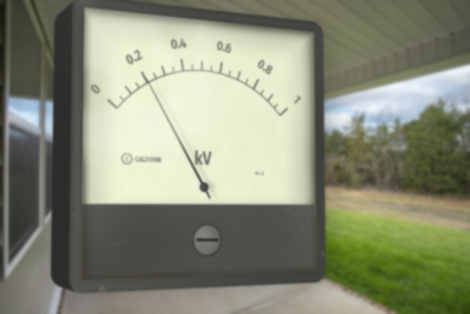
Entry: 0.2 (kV)
